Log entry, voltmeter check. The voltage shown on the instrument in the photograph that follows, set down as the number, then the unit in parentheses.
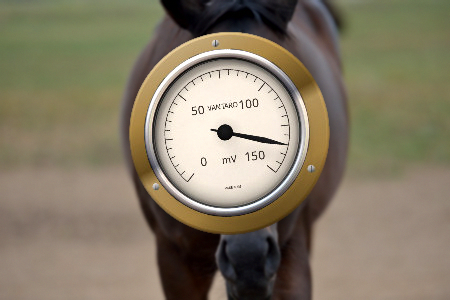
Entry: 135 (mV)
